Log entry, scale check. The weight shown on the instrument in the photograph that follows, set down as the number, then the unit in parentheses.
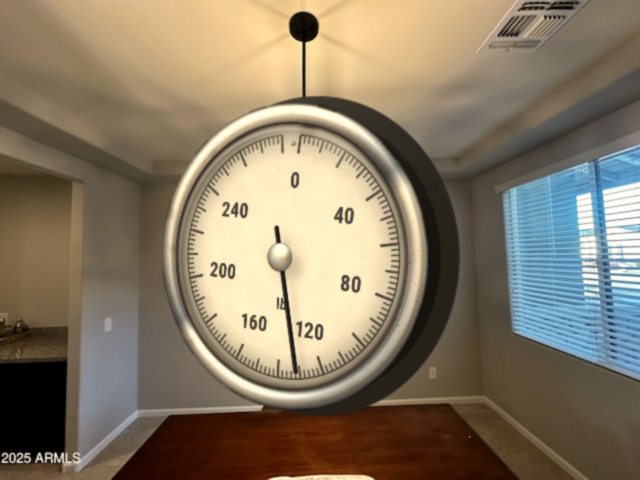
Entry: 130 (lb)
